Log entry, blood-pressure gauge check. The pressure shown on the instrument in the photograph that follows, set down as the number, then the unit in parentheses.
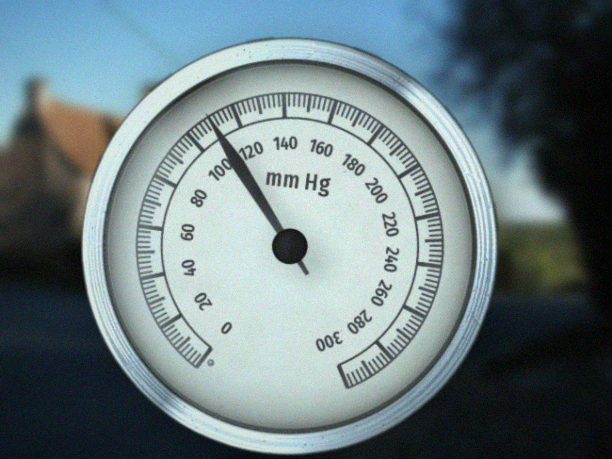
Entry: 110 (mmHg)
